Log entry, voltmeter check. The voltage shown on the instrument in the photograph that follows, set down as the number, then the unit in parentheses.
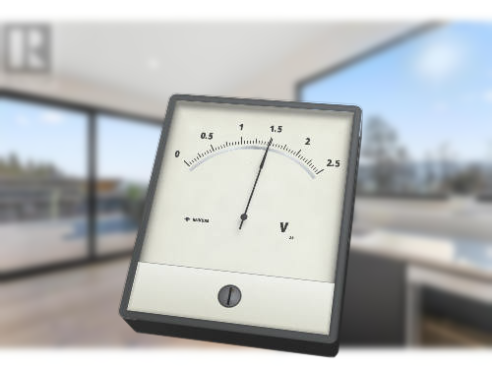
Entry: 1.5 (V)
